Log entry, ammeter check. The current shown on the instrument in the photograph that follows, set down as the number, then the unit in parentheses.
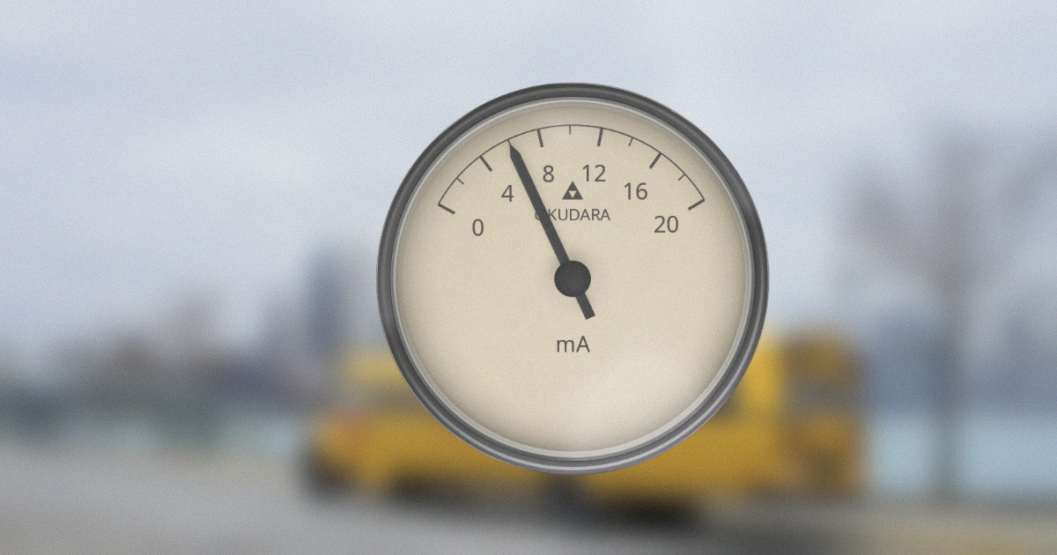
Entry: 6 (mA)
